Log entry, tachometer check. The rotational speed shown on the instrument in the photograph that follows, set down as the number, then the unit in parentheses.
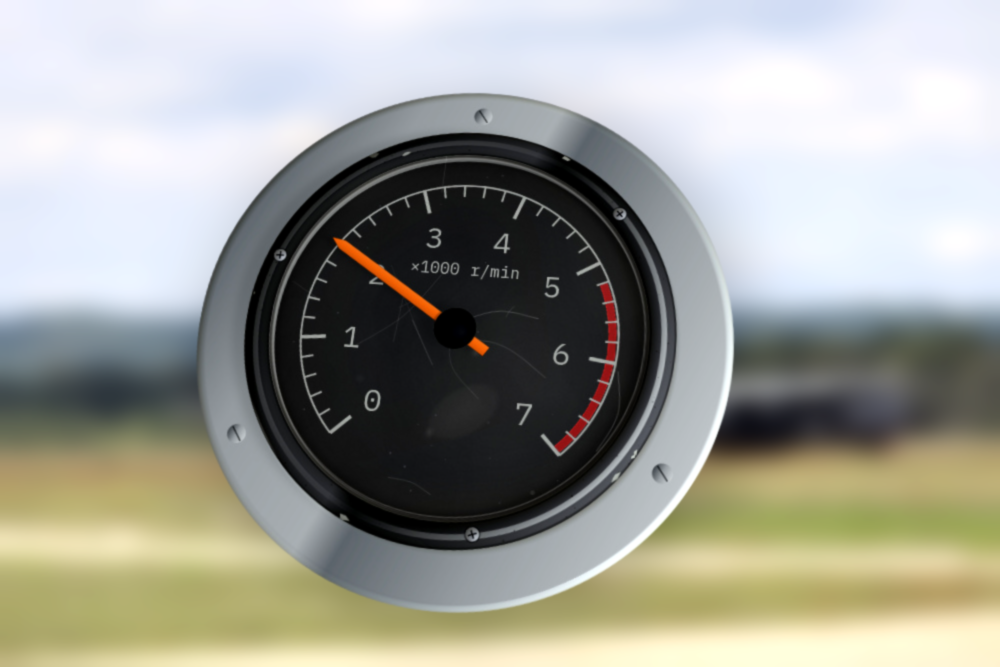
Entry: 2000 (rpm)
